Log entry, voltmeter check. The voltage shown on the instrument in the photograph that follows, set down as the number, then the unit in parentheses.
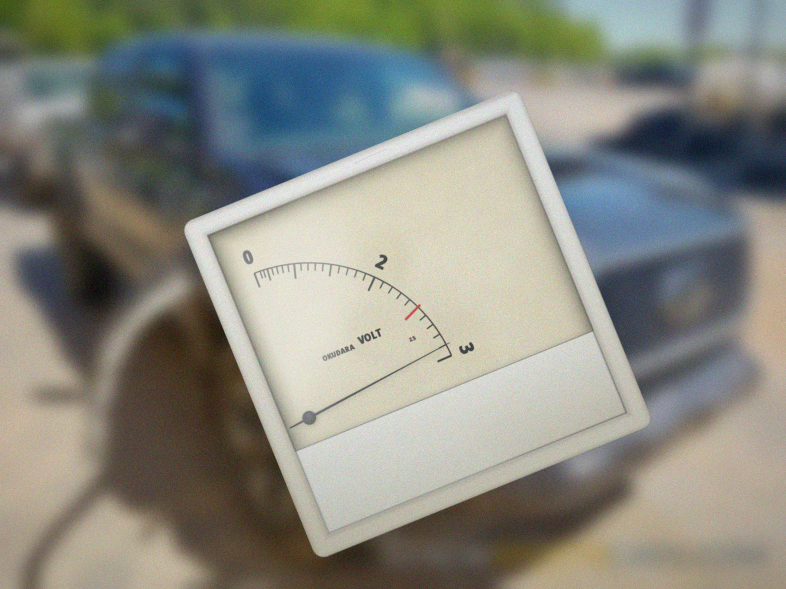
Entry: 2.9 (V)
